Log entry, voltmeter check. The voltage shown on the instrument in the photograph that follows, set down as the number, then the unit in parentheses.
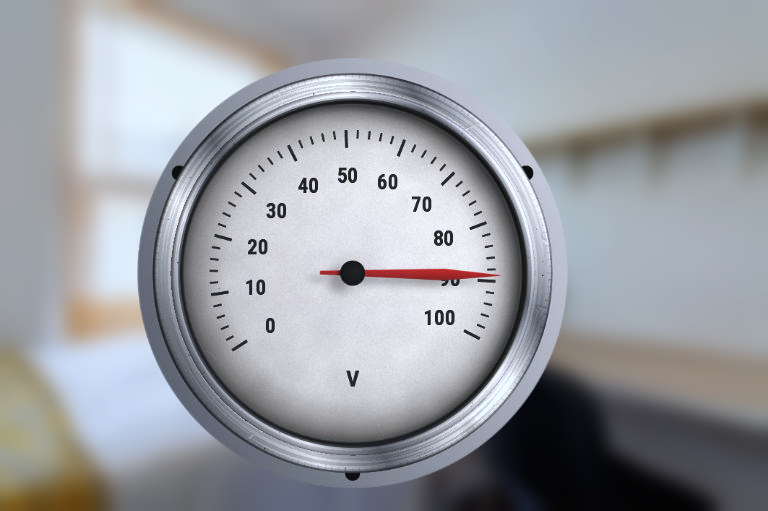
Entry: 89 (V)
